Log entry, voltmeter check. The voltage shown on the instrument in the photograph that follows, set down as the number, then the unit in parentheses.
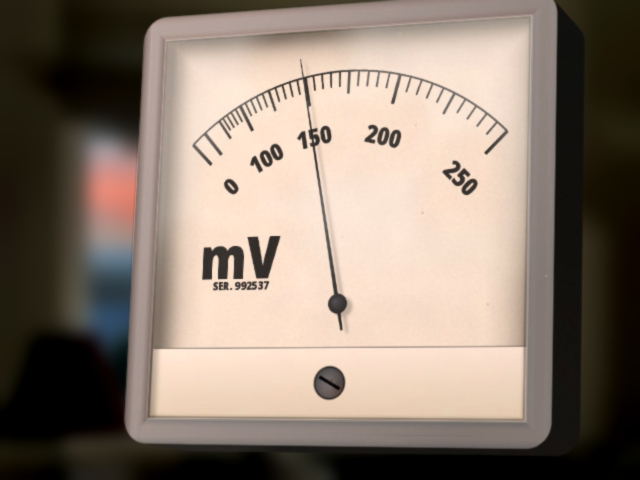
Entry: 150 (mV)
